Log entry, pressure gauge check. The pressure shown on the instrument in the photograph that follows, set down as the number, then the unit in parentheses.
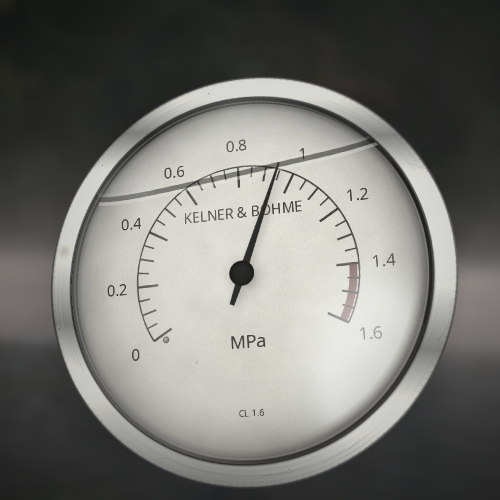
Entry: 0.95 (MPa)
